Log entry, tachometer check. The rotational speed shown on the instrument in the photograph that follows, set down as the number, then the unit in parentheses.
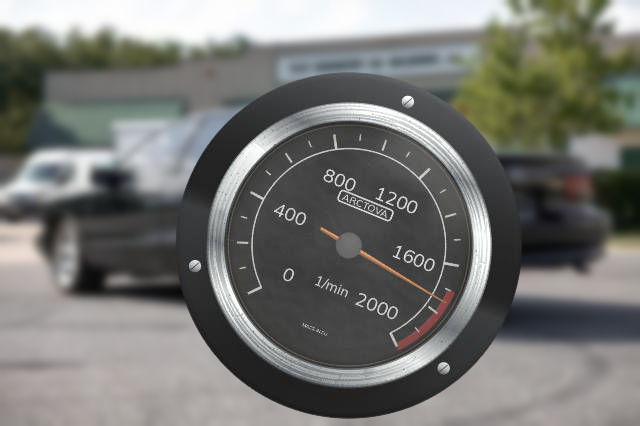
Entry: 1750 (rpm)
